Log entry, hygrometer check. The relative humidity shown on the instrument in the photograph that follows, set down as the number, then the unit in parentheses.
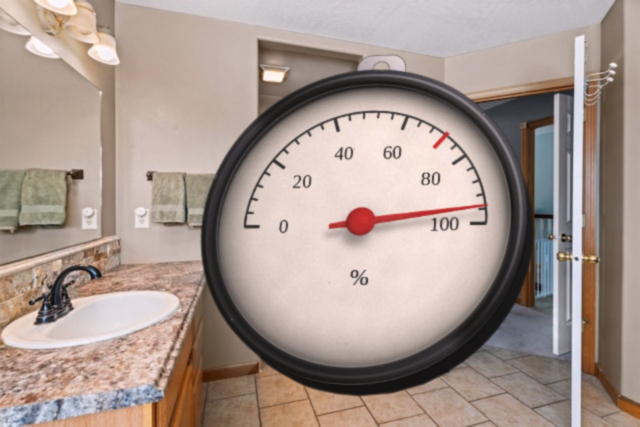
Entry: 96 (%)
